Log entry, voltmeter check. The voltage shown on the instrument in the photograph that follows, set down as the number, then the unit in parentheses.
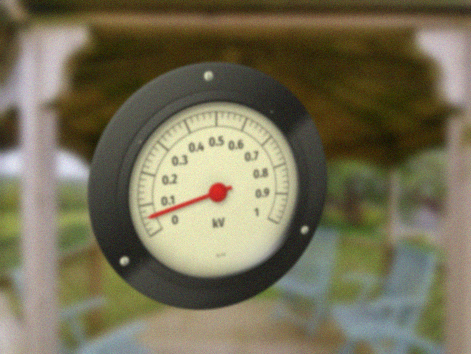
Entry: 0.06 (kV)
